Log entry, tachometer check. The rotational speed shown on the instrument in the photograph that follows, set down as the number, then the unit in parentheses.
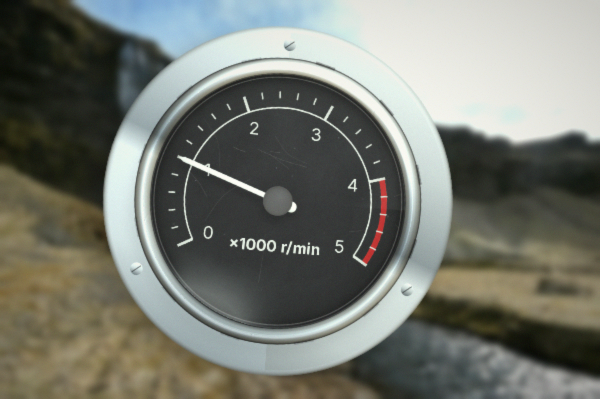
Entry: 1000 (rpm)
